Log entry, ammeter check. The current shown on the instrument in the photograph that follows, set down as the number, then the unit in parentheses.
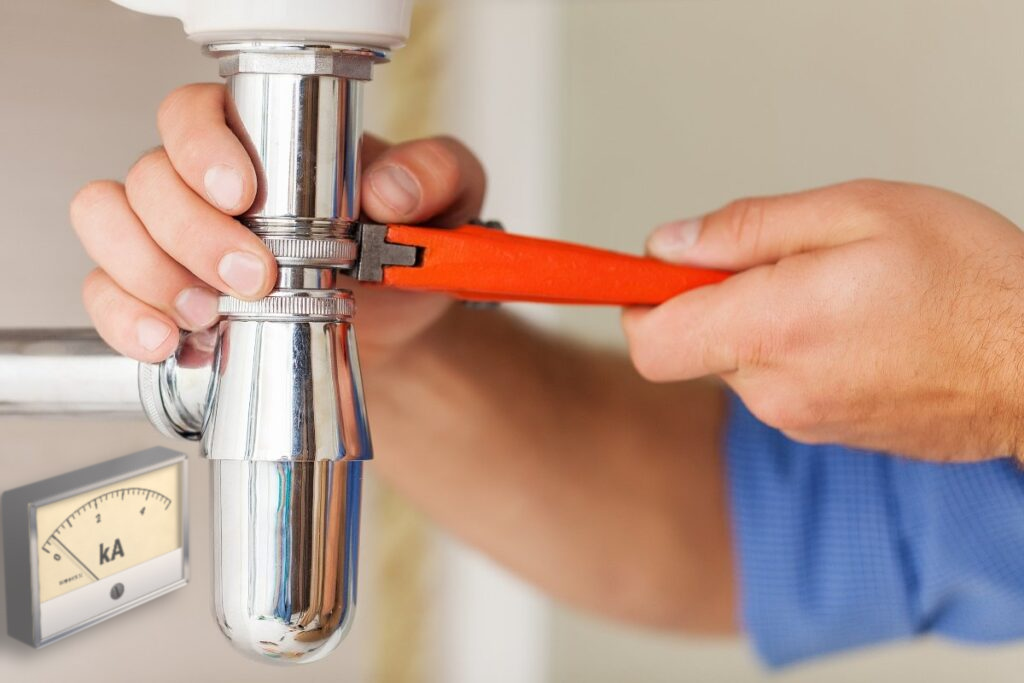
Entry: 0.4 (kA)
